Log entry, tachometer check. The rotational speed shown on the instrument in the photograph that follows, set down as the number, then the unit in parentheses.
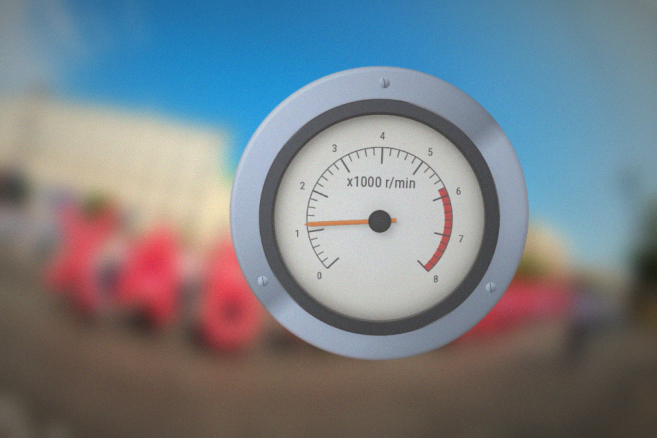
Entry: 1200 (rpm)
